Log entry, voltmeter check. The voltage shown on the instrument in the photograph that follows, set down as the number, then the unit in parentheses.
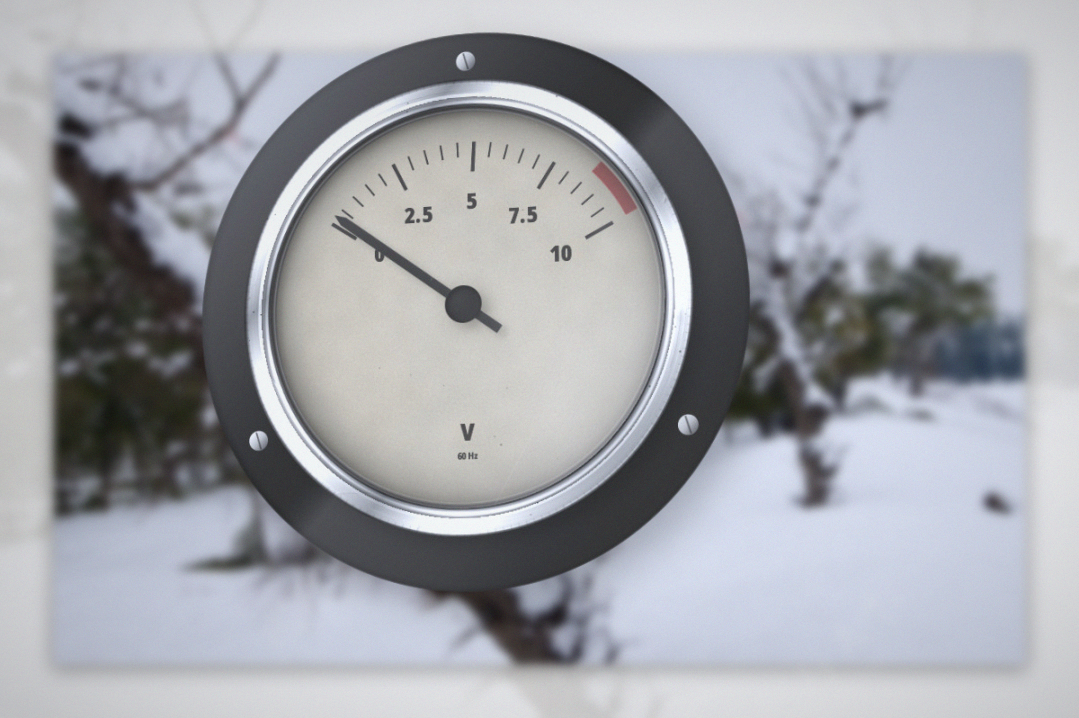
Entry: 0.25 (V)
